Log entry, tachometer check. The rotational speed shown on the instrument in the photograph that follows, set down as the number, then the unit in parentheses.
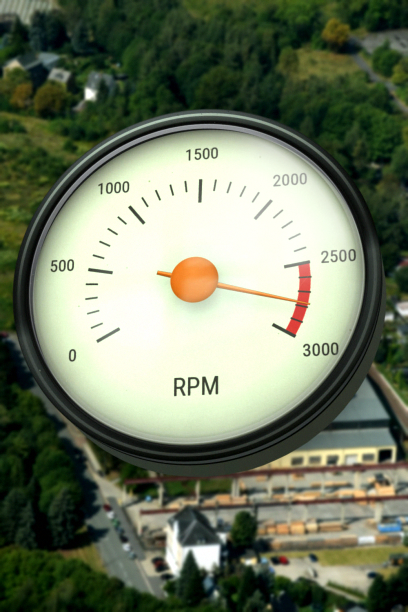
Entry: 2800 (rpm)
